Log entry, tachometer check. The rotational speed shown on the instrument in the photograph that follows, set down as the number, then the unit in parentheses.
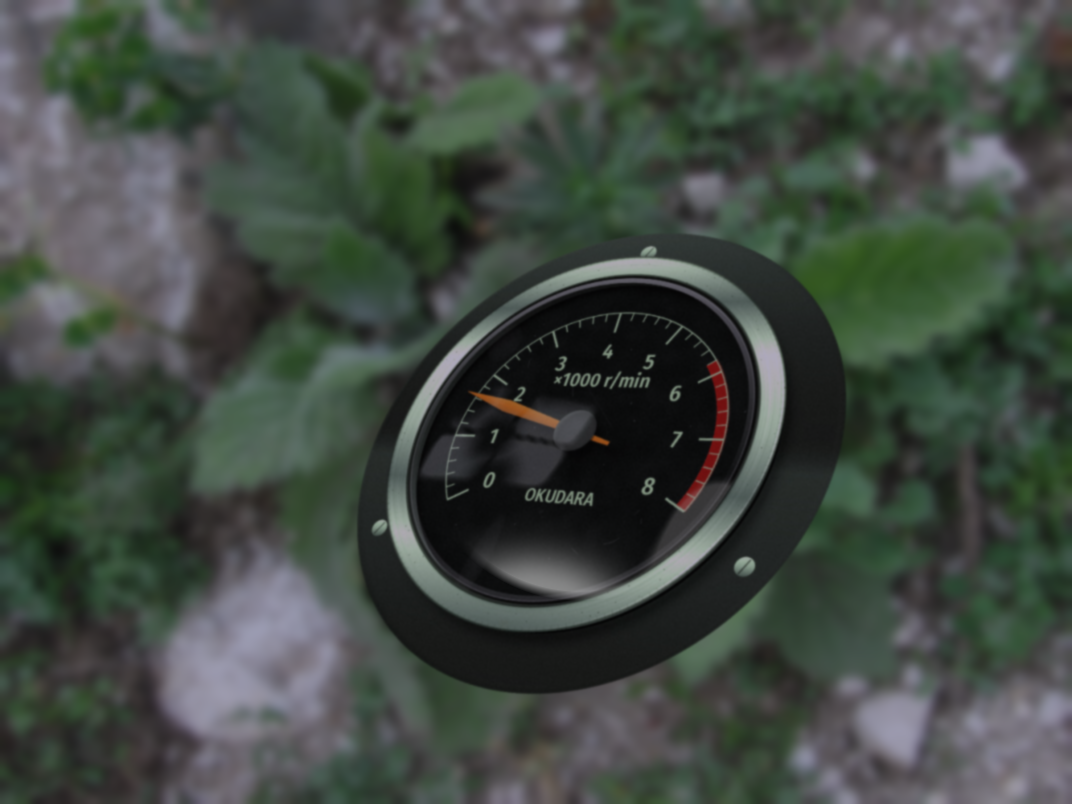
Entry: 1600 (rpm)
